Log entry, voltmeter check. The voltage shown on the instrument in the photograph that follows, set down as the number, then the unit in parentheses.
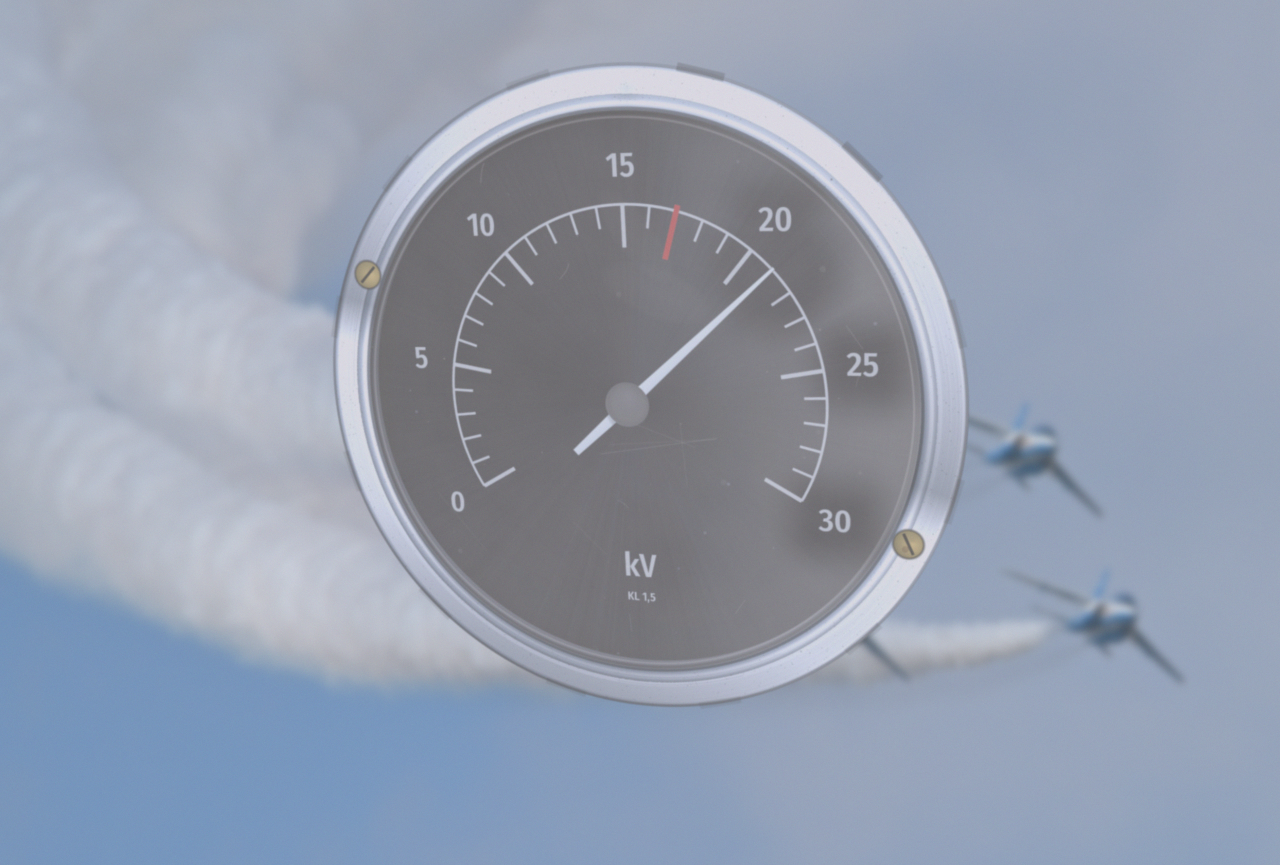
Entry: 21 (kV)
